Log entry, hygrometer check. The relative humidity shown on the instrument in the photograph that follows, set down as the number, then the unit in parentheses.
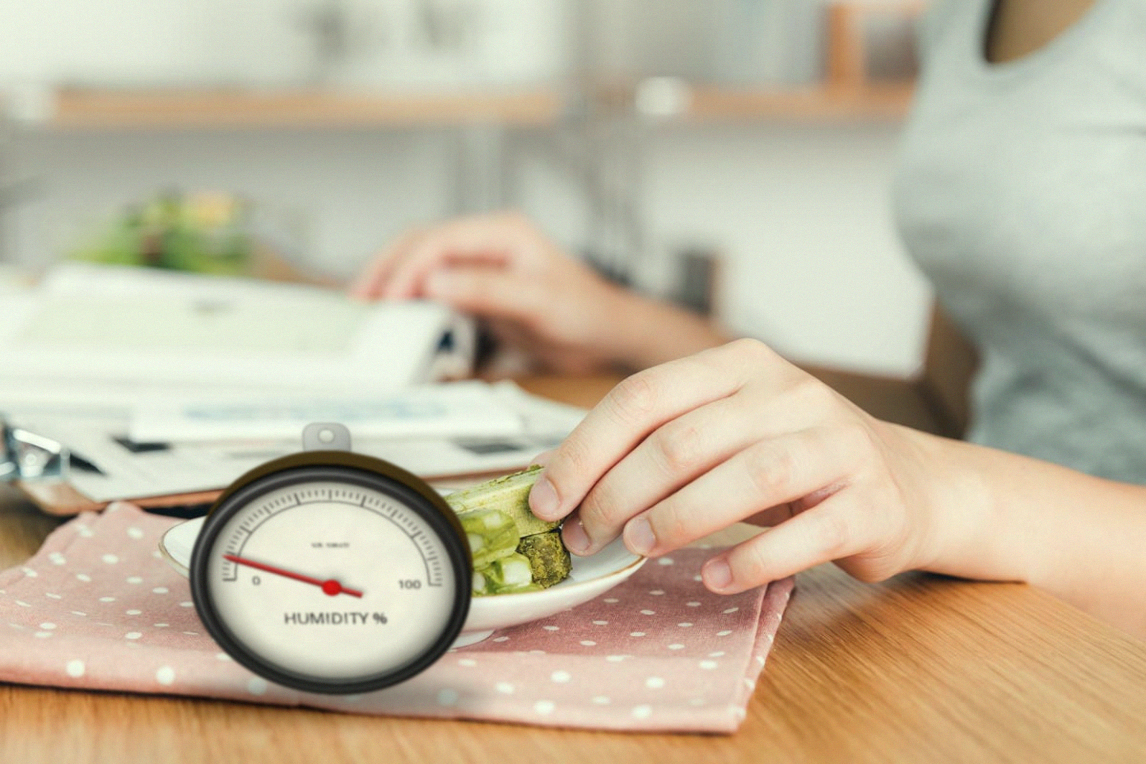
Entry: 10 (%)
